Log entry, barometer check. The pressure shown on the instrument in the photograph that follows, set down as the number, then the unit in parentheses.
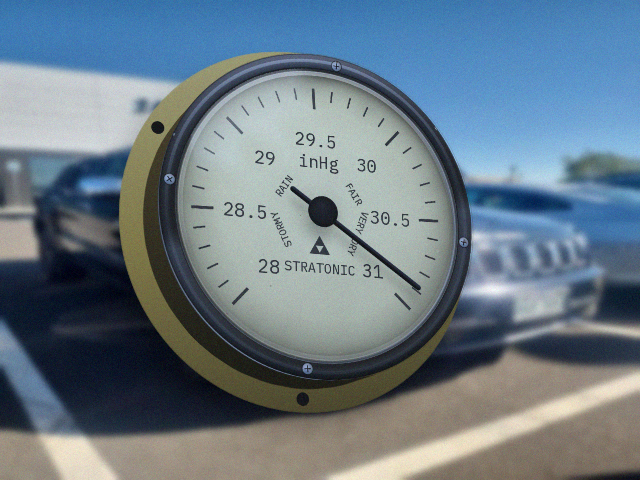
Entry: 30.9 (inHg)
